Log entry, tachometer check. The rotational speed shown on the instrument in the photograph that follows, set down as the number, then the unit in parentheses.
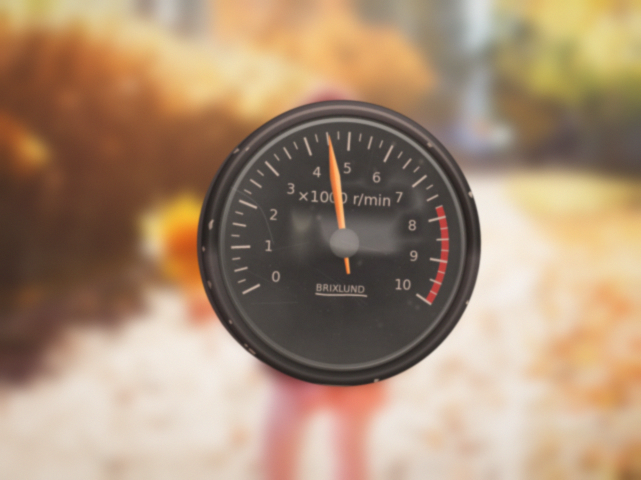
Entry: 4500 (rpm)
